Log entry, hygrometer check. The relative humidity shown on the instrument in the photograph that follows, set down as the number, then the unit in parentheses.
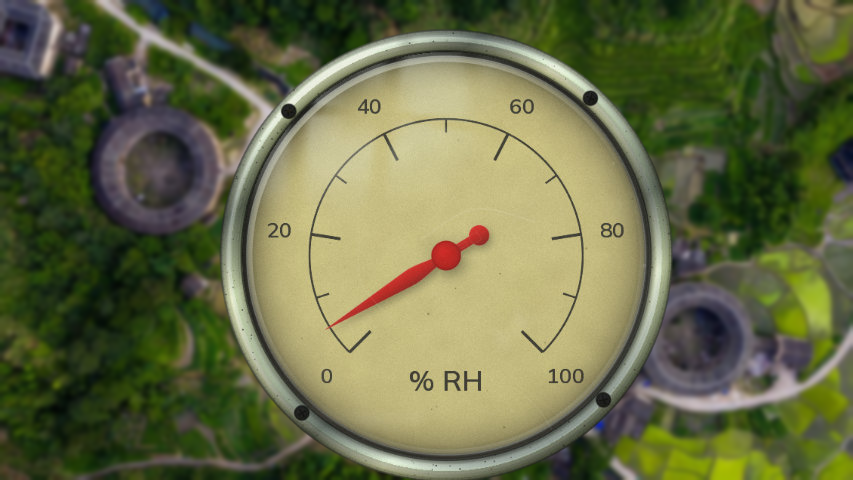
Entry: 5 (%)
